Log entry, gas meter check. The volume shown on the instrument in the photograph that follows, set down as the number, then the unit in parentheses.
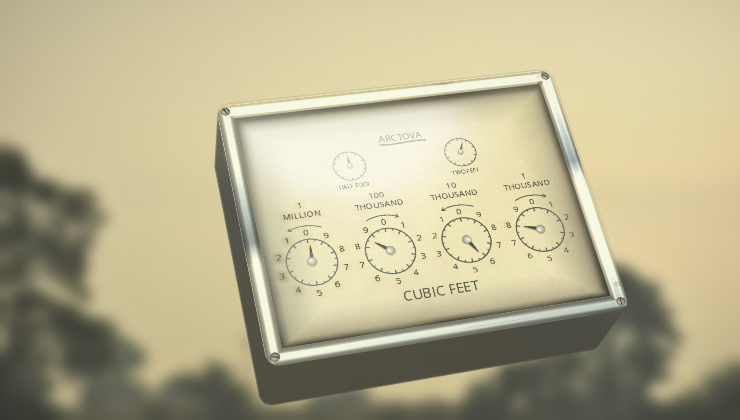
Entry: 985800 (ft³)
